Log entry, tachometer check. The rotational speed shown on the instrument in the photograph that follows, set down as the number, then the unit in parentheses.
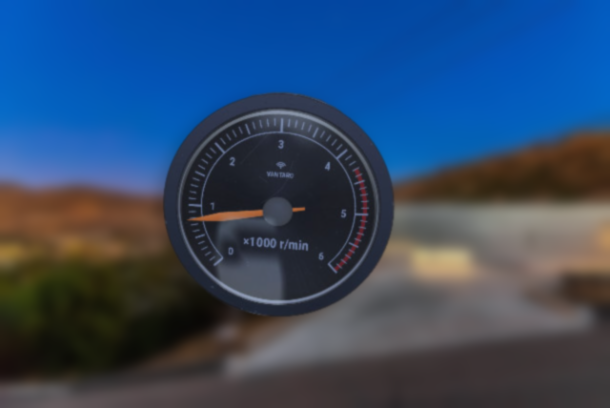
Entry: 800 (rpm)
